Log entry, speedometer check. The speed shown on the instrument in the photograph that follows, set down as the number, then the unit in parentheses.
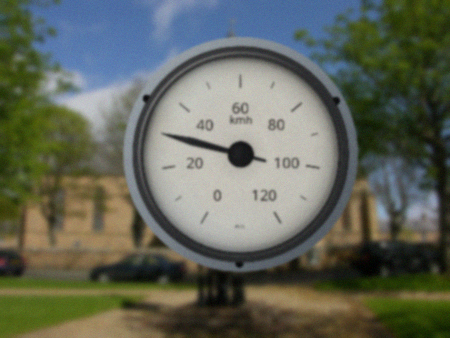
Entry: 30 (km/h)
